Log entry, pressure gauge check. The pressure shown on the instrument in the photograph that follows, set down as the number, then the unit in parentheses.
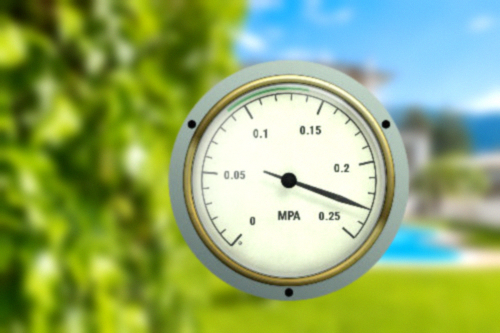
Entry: 0.23 (MPa)
